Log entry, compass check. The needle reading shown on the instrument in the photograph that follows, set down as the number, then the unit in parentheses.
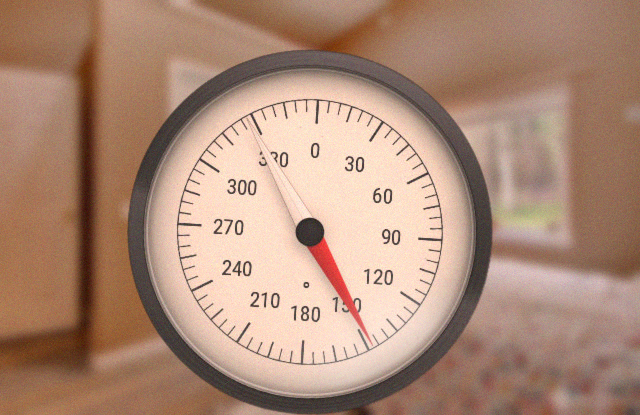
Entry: 147.5 (°)
